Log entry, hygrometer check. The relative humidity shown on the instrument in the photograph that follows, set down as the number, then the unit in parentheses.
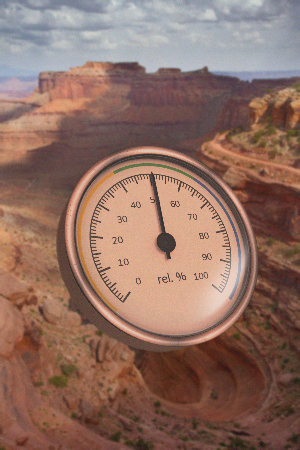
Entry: 50 (%)
